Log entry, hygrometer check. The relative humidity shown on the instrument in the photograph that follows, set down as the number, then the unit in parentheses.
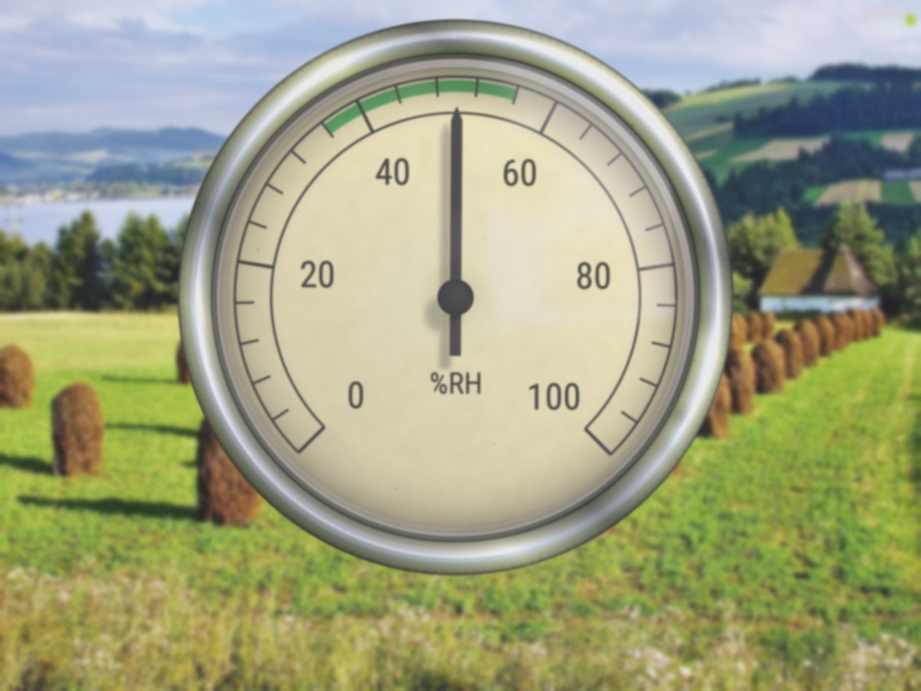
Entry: 50 (%)
